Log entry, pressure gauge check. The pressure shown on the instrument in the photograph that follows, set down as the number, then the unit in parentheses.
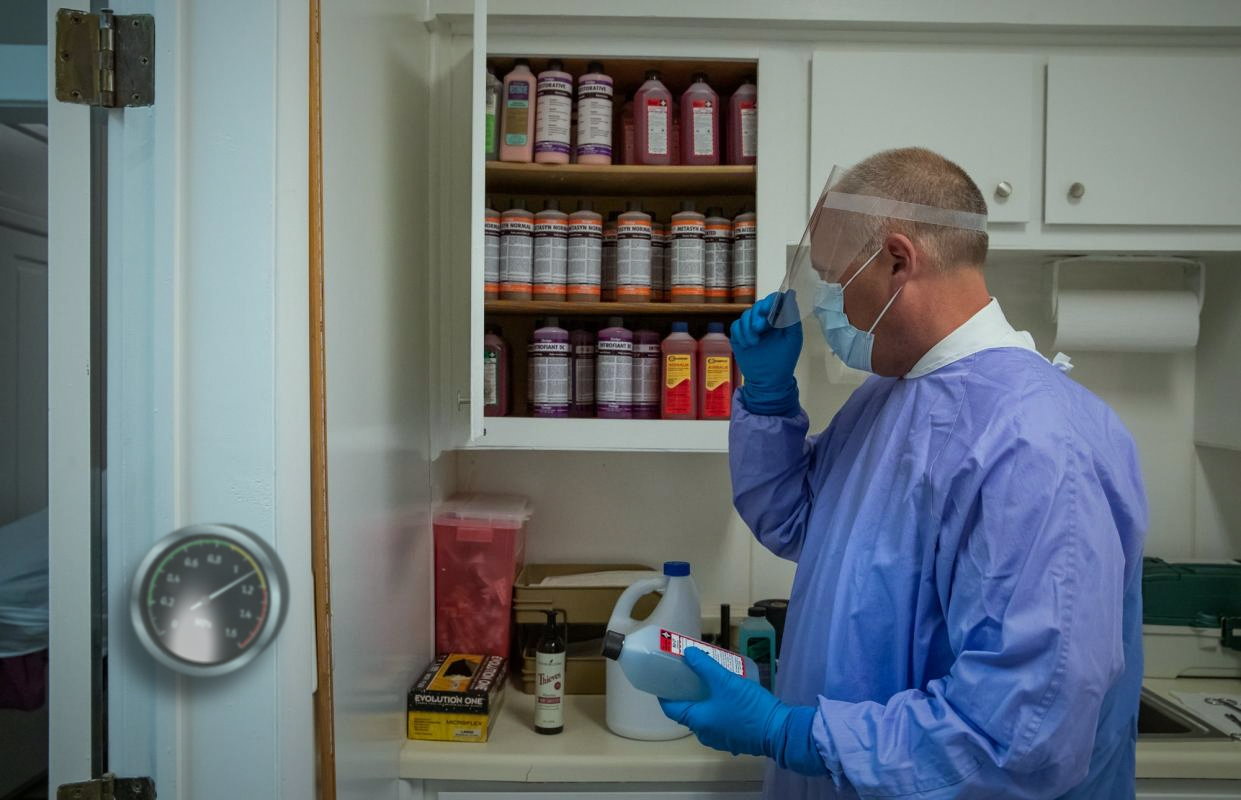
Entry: 1.1 (MPa)
